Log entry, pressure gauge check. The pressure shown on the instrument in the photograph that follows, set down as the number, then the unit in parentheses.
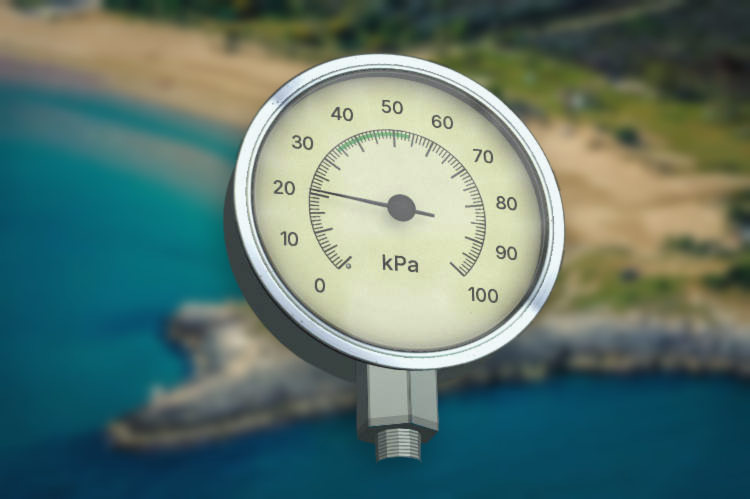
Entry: 20 (kPa)
